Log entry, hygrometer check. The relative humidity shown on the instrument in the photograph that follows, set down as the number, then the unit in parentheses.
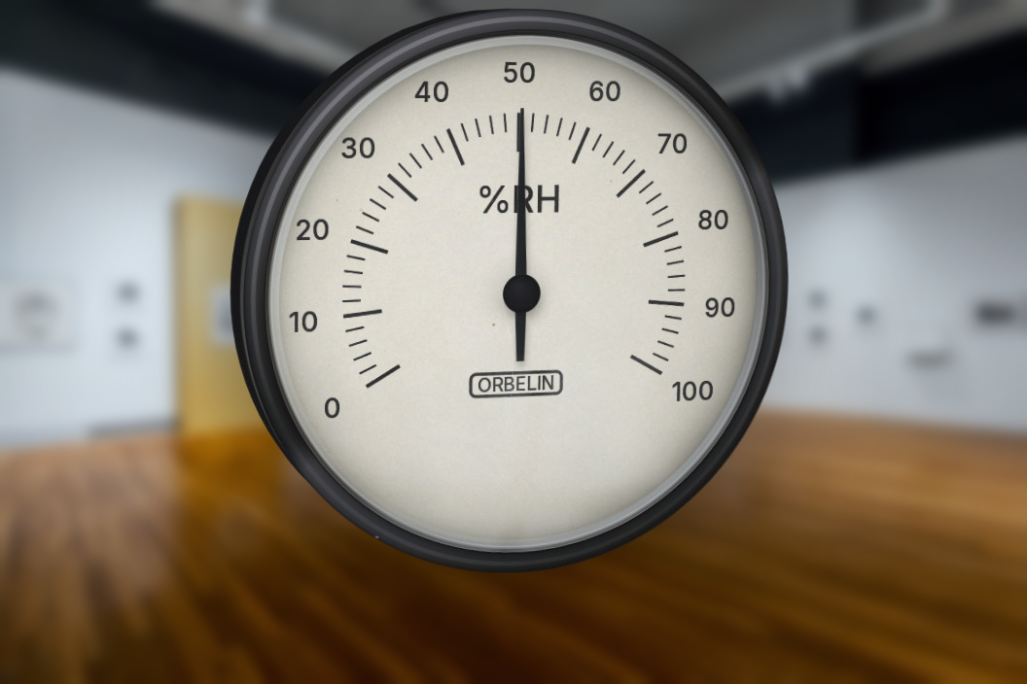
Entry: 50 (%)
